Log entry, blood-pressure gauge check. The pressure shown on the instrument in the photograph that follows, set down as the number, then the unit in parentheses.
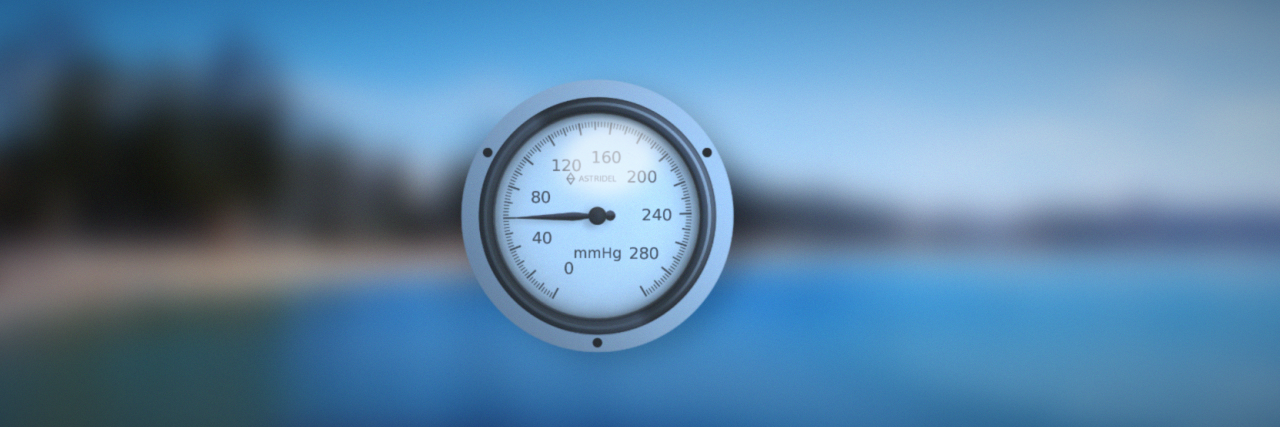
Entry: 60 (mmHg)
